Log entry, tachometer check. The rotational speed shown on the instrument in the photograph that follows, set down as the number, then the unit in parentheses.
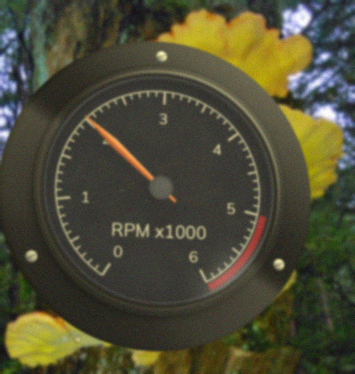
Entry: 2000 (rpm)
